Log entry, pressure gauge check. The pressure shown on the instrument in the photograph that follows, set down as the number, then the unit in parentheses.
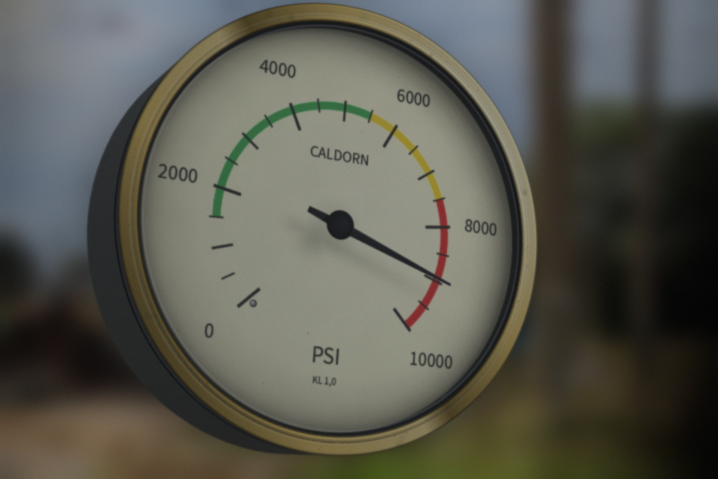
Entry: 9000 (psi)
